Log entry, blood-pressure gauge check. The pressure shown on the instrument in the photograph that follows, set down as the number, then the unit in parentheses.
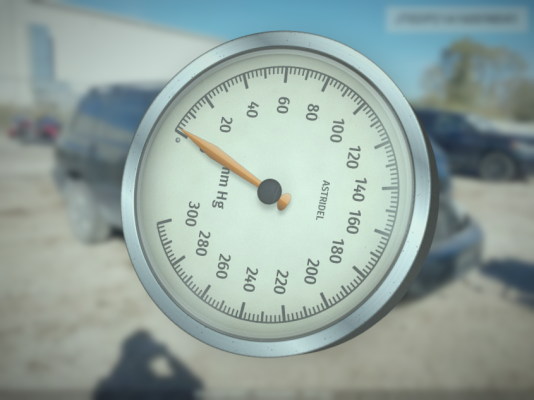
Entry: 2 (mmHg)
